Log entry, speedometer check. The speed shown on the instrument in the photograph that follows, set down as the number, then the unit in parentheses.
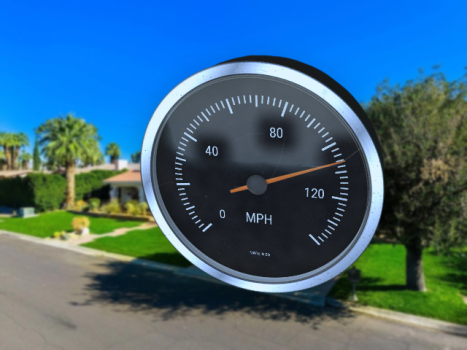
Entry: 106 (mph)
